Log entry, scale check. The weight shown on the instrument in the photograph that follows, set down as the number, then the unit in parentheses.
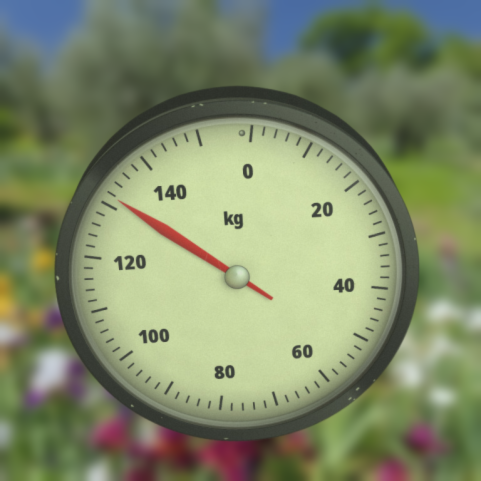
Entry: 132 (kg)
